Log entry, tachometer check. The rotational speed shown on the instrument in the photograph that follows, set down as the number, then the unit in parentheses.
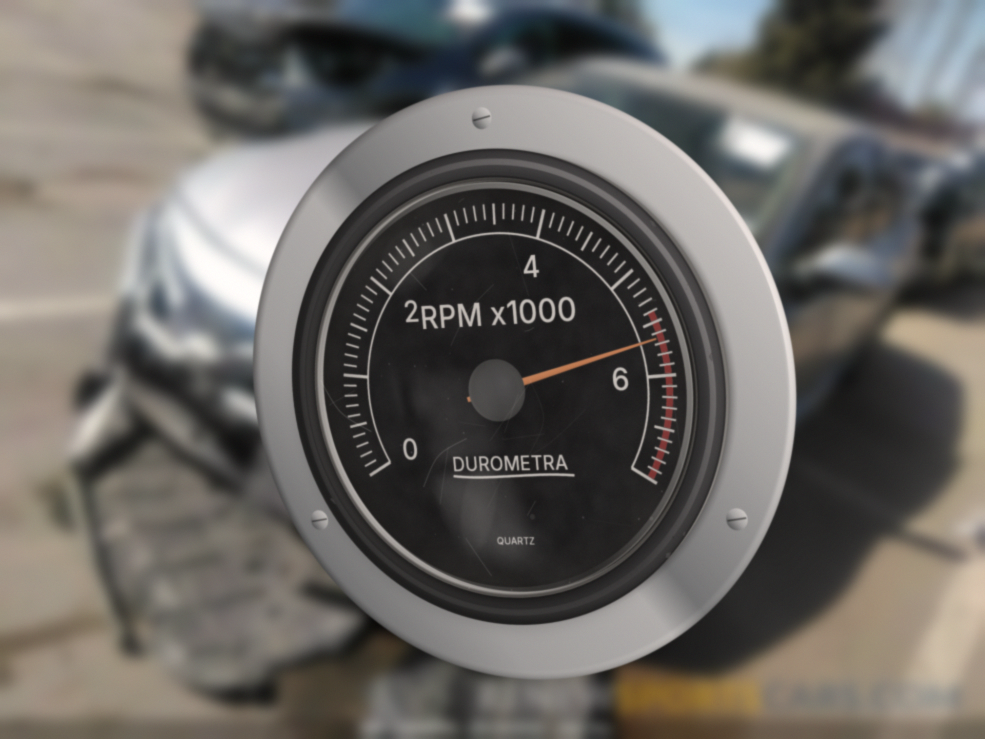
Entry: 5650 (rpm)
